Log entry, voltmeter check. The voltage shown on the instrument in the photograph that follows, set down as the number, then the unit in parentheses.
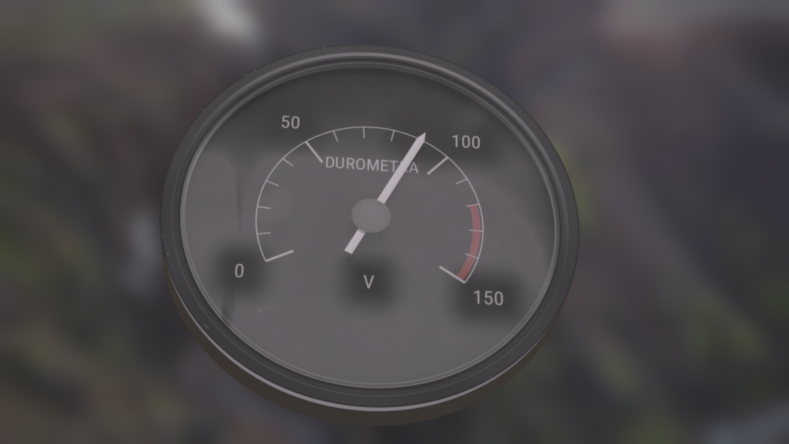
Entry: 90 (V)
